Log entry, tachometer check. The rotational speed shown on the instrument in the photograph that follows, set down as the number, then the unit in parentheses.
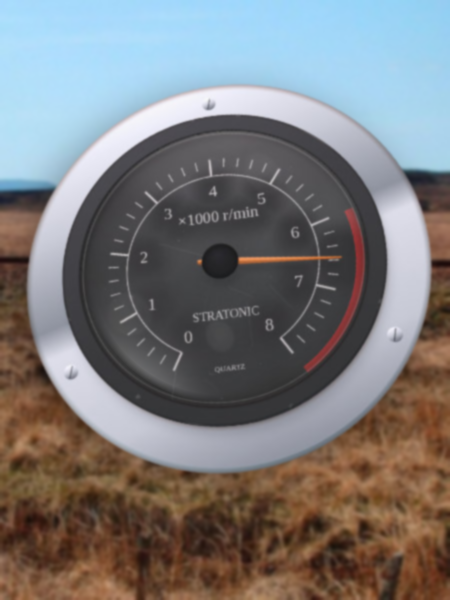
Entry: 6600 (rpm)
